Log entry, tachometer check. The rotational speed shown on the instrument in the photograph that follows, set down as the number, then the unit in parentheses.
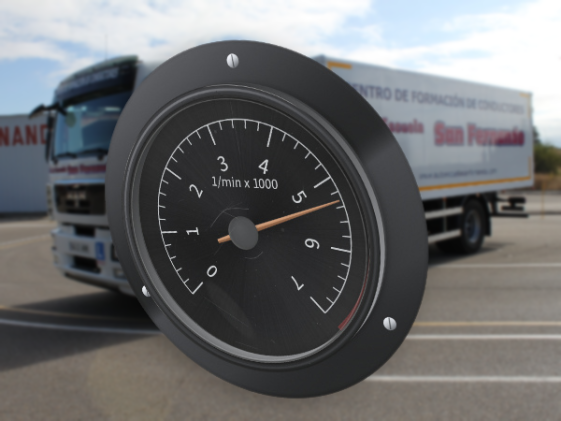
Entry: 5300 (rpm)
